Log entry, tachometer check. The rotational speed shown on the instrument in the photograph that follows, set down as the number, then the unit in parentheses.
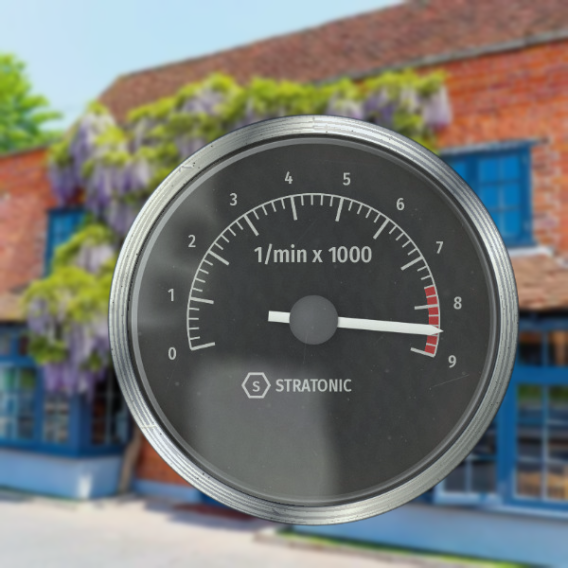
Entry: 8500 (rpm)
